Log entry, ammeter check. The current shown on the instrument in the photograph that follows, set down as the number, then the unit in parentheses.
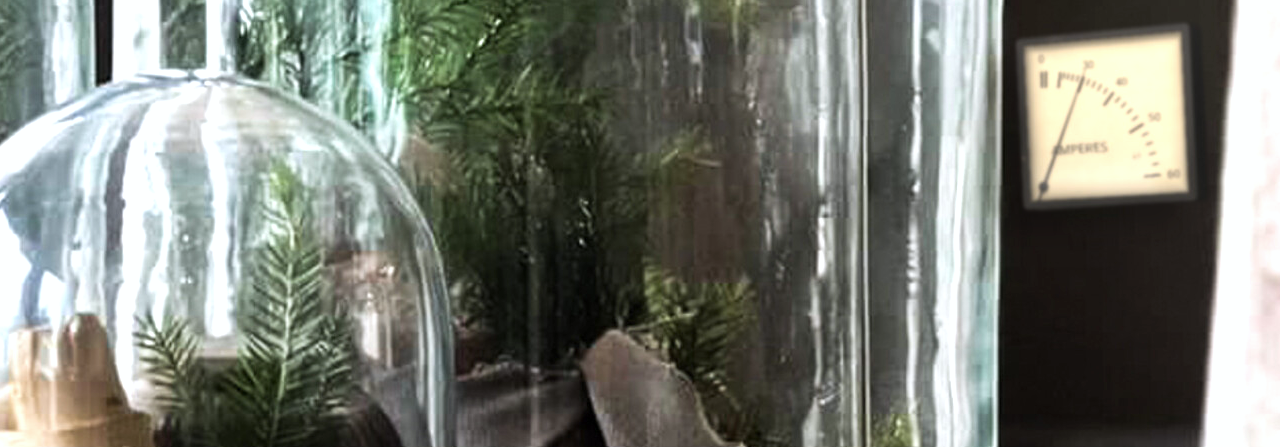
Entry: 30 (A)
